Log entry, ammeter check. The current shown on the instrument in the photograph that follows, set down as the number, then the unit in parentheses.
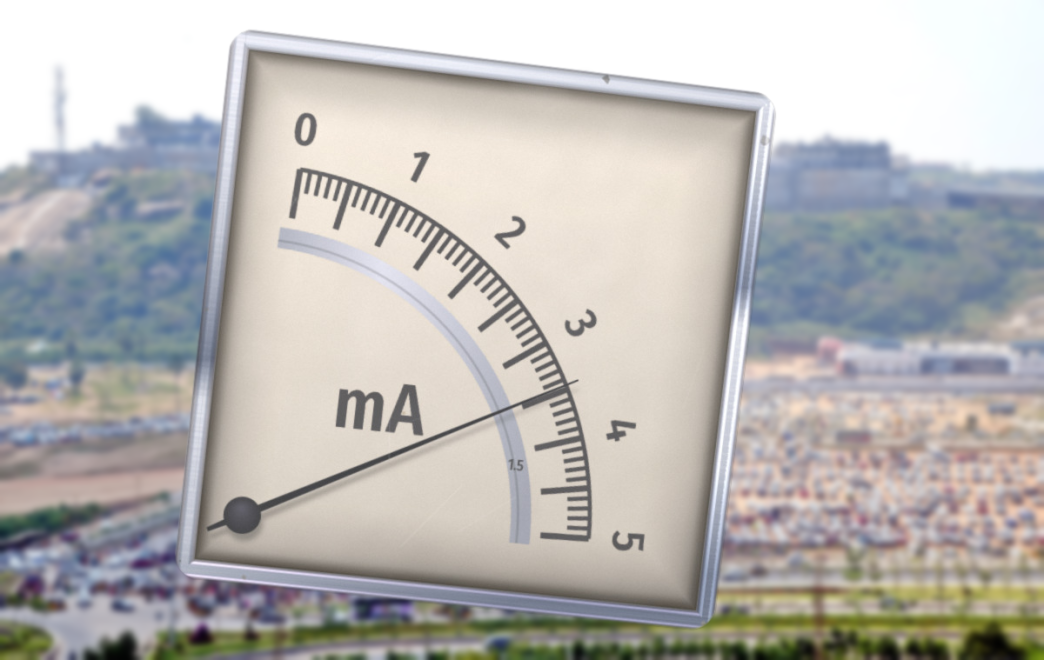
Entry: 3.45 (mA)
